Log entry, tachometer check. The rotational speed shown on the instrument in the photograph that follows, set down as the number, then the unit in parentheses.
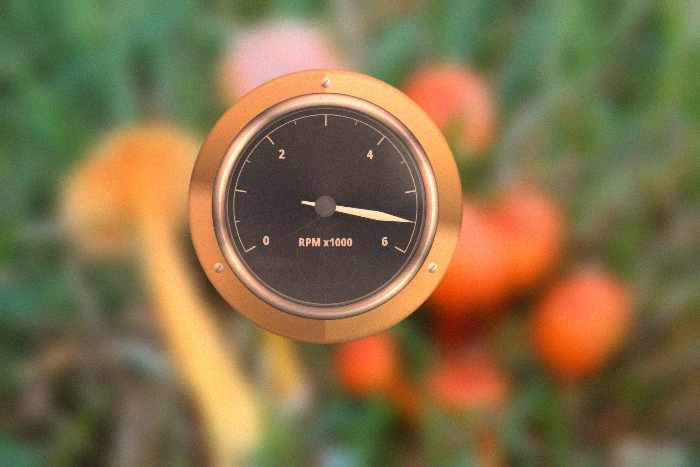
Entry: 5500 (rpm)
